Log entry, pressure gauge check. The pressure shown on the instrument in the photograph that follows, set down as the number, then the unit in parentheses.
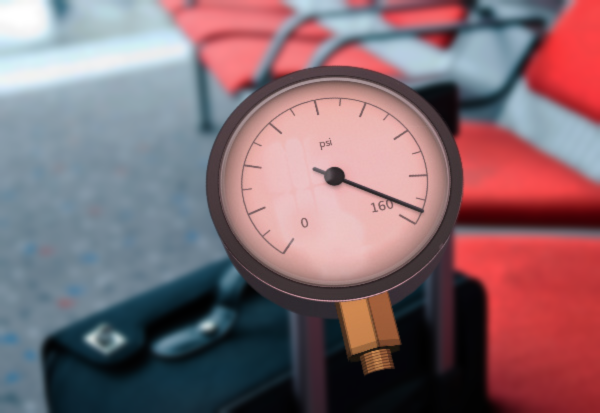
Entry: 155 (psi)
